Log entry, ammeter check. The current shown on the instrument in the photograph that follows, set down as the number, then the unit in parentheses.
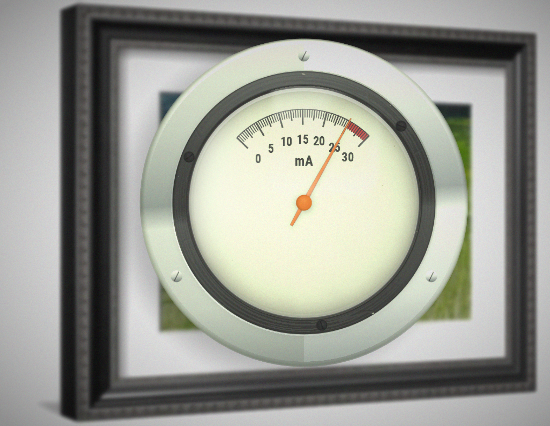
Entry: 25 (mA)
